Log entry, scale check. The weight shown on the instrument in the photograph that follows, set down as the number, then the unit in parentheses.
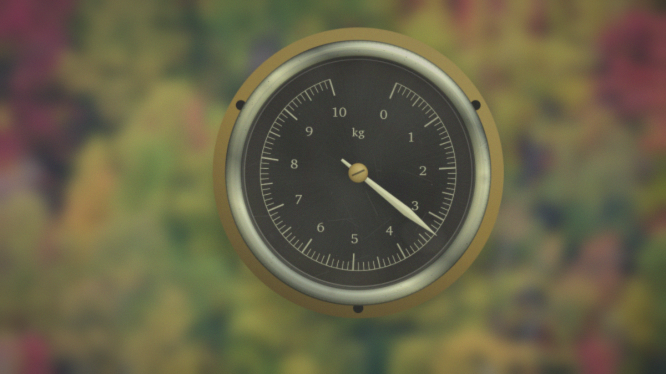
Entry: 3.3 (kg)
